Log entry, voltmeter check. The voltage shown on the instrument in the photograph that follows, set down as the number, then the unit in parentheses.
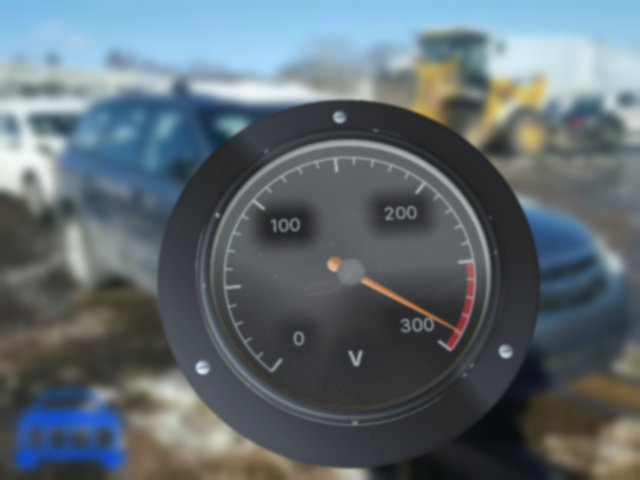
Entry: 290 (V)
